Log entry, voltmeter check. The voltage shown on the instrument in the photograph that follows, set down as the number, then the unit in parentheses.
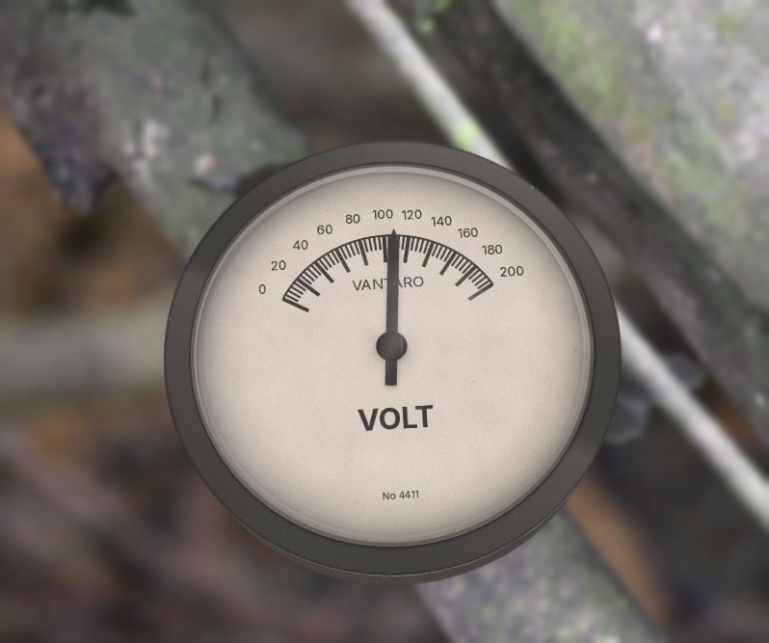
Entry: 108 (V)
